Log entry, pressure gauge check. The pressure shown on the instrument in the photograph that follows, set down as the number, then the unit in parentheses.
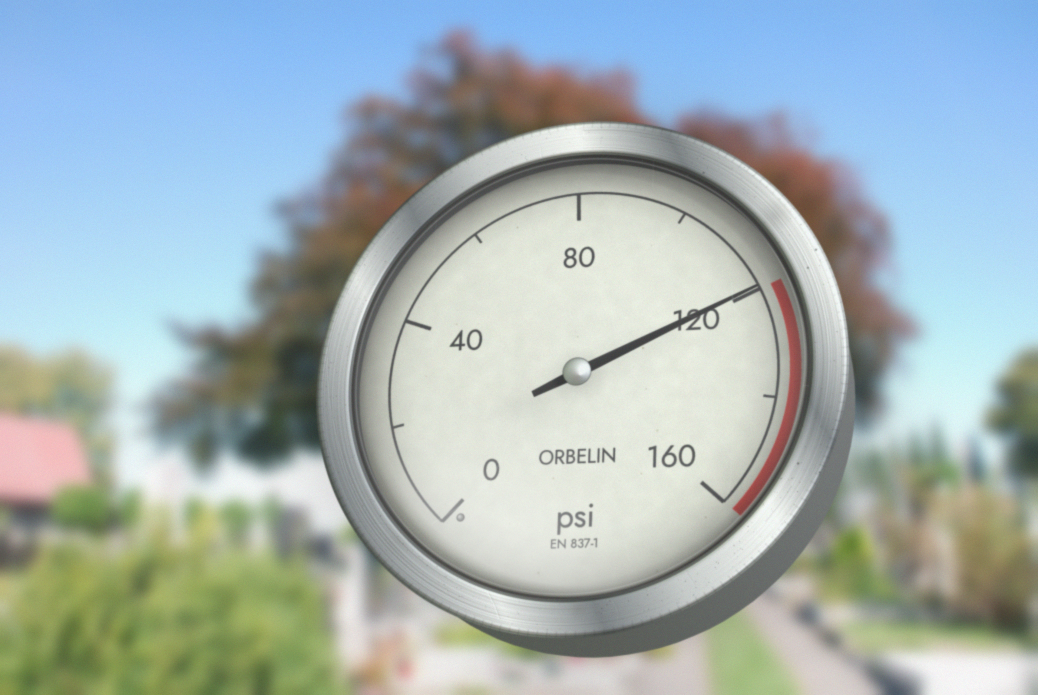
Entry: 120 (psi)
